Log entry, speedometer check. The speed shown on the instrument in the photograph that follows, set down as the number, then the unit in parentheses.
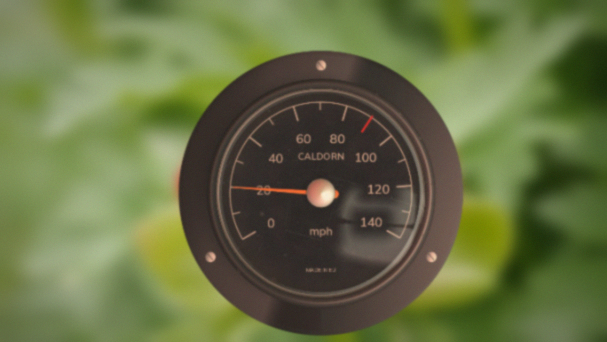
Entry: 20 (mph)
